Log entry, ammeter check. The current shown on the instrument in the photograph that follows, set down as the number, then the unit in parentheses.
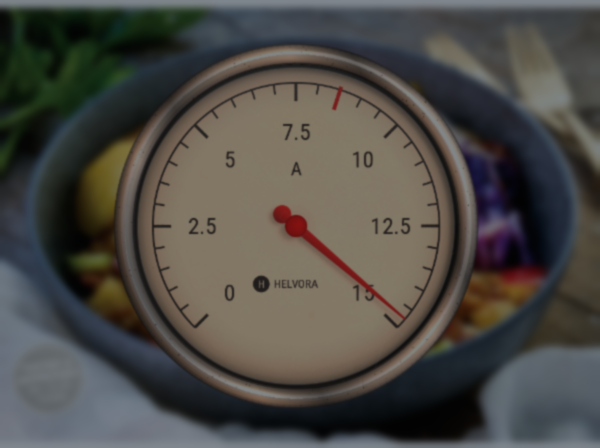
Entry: 14.75 (A)
